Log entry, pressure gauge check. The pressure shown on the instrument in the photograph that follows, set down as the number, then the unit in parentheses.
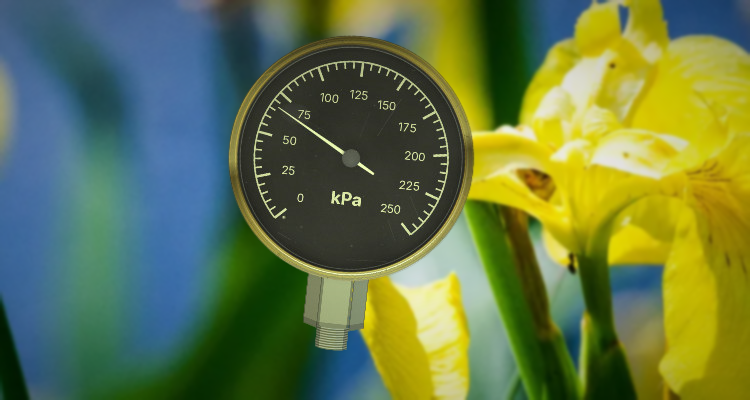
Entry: 67.5 (kPa)
